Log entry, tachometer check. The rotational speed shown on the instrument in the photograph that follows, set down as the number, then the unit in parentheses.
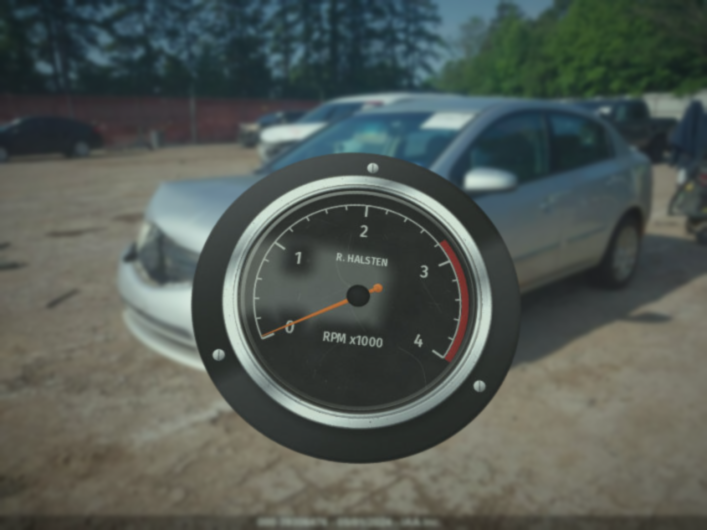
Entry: 0 (rpm)
